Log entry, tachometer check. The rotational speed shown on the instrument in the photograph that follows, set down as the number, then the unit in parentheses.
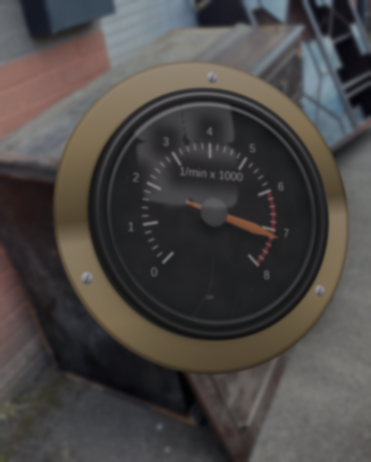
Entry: 7200 (rpm)
